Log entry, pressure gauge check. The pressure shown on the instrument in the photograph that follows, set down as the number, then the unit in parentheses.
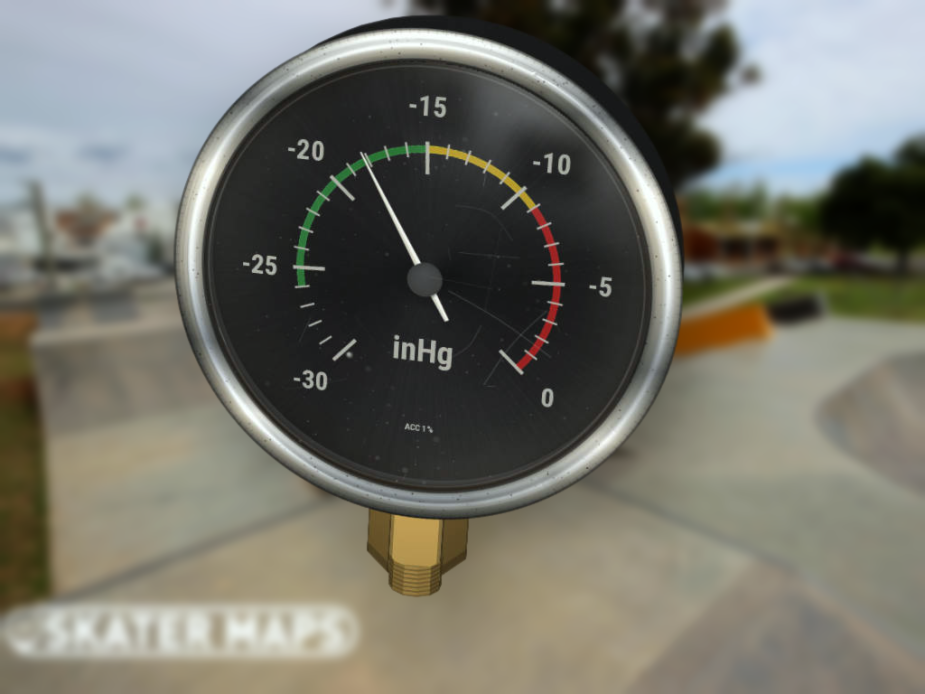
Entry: -18 (inHg)
